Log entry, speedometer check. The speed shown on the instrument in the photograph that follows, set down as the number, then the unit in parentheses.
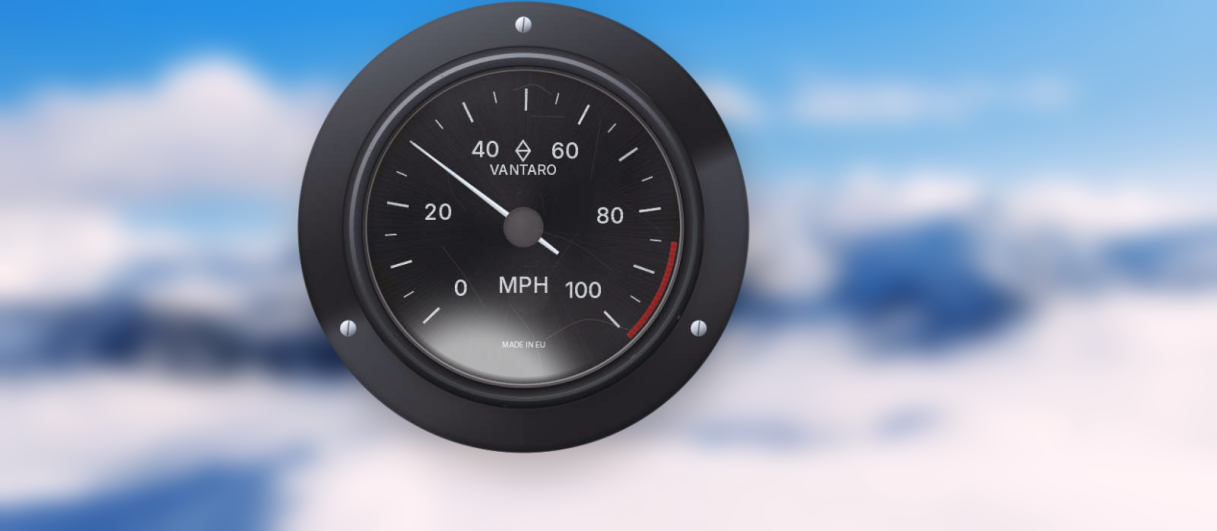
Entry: 30 (mph)
